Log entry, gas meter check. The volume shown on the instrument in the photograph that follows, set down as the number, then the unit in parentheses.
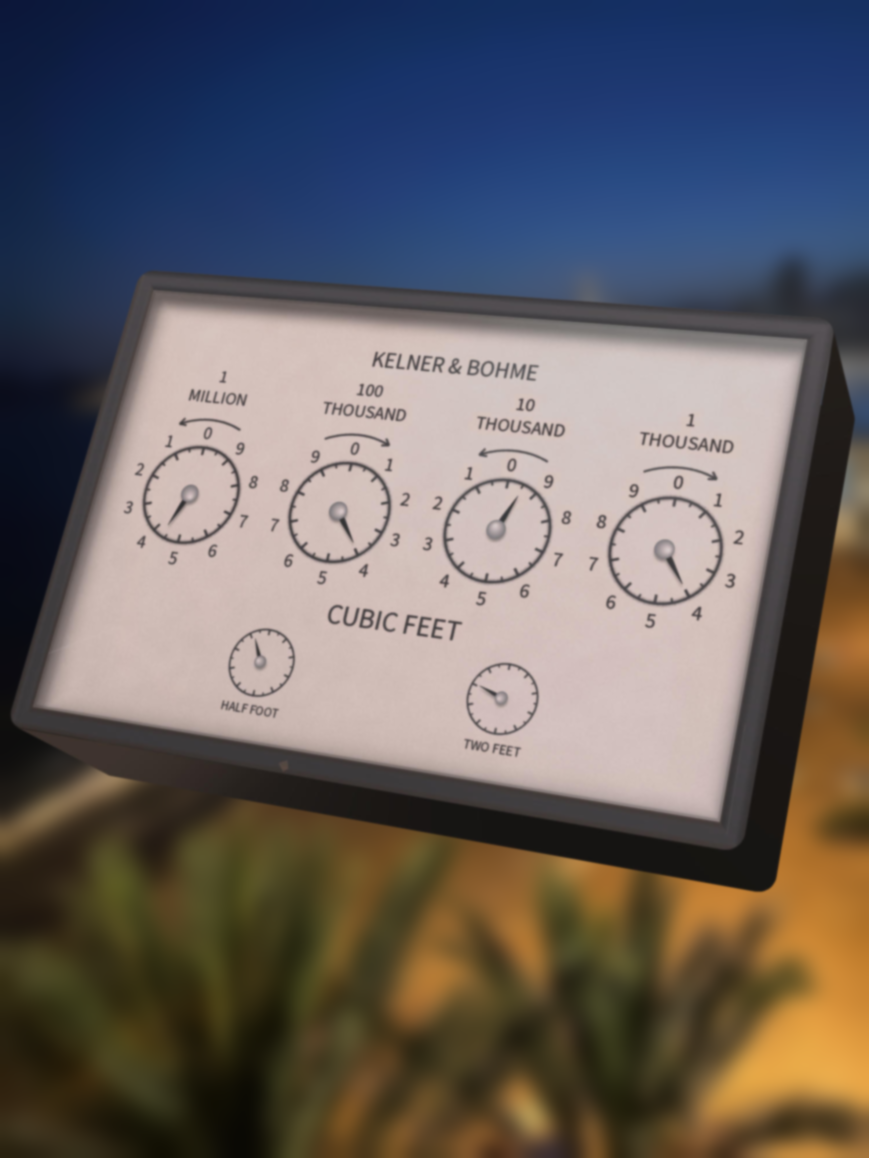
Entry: 439400 (ft³)
